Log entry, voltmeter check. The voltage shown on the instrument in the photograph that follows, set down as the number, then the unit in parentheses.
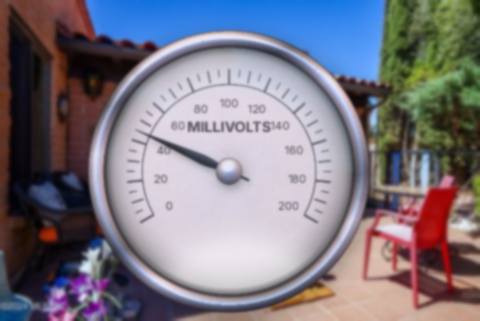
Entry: 45 (mV)
